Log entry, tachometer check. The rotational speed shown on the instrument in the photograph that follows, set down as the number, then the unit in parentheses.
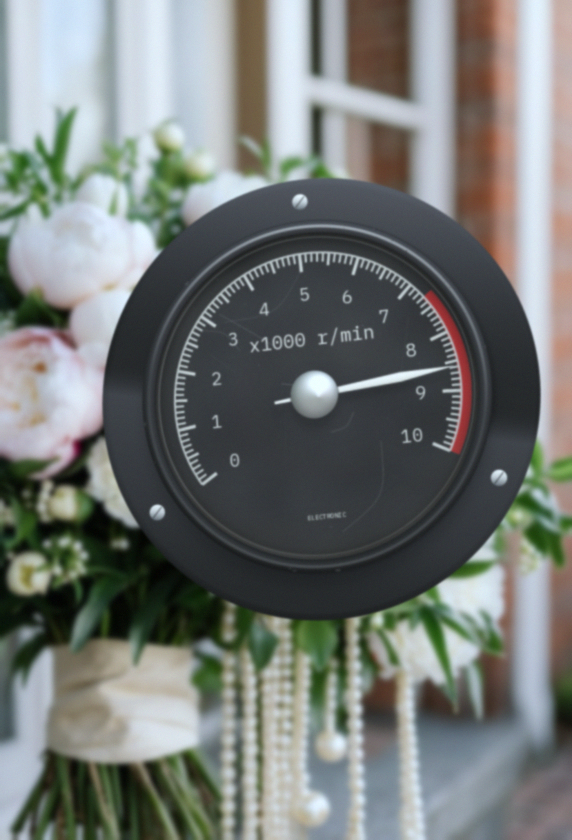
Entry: 8600 (rpm)
